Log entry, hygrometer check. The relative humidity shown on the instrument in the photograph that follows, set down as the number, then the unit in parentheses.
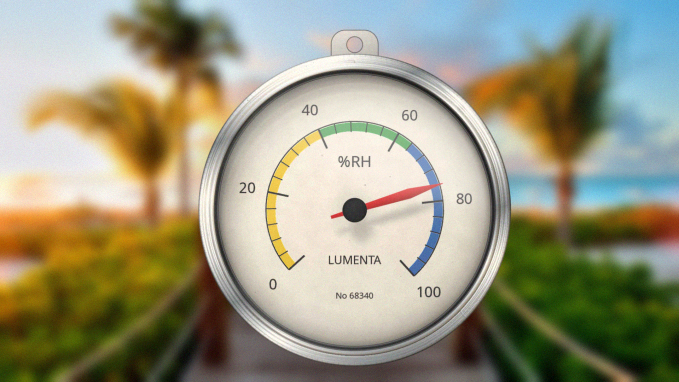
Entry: 76 (%)
